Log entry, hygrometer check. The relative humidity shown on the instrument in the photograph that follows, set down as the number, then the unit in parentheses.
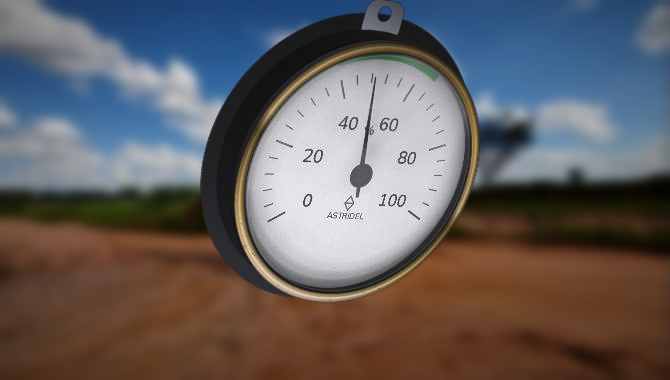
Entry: 48 (%)
